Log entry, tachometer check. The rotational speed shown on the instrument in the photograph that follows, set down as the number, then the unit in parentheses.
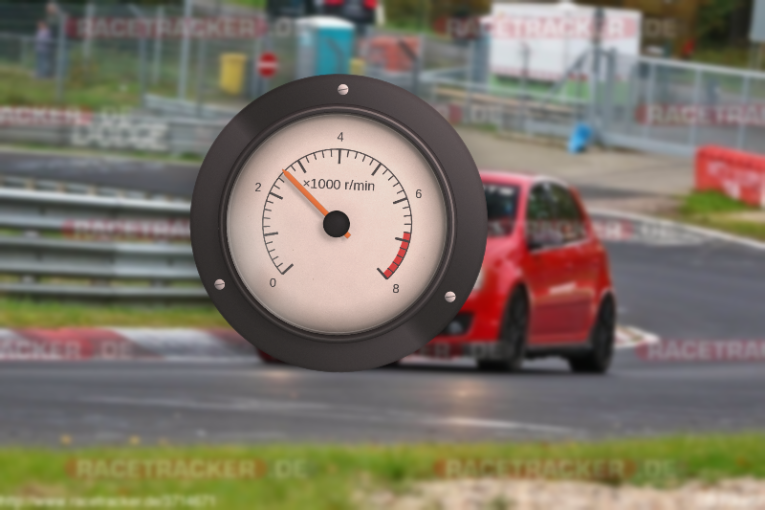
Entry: 2600 (rpm)
